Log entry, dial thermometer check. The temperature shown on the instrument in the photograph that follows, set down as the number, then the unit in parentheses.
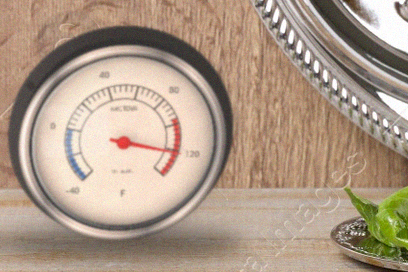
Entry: 120 (°F)
